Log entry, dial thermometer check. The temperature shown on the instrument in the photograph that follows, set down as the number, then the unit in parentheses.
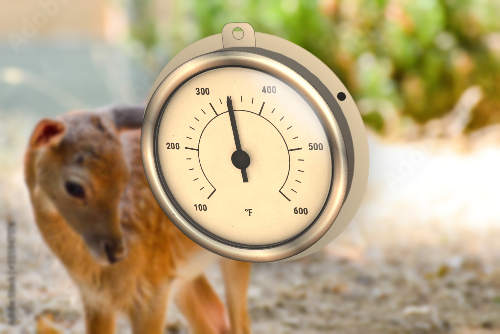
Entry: 340 (°F)
